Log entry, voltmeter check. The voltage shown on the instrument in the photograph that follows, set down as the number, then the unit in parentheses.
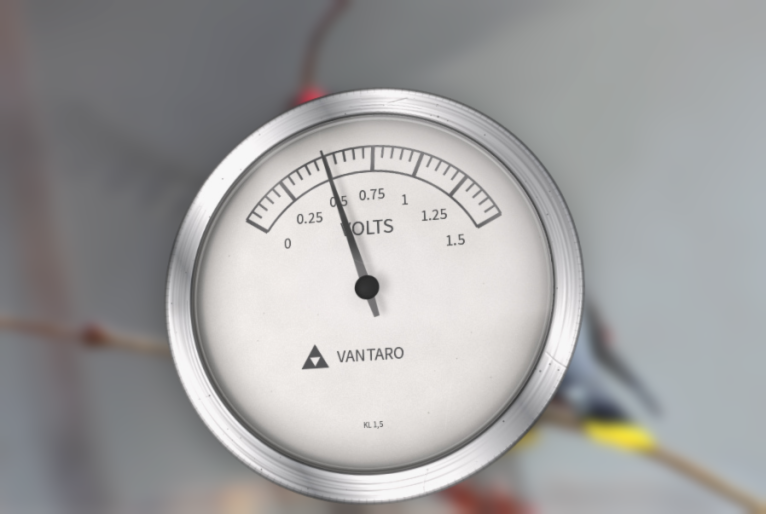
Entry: 0.5 (V)
